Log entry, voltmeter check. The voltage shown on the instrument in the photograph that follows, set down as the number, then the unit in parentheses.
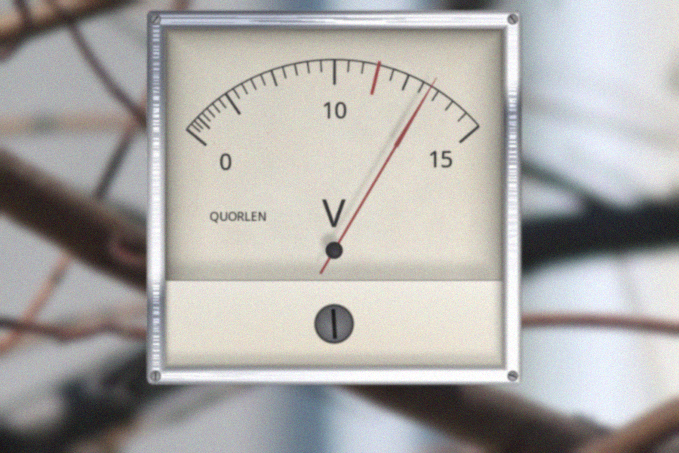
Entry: 13.25 (V)
